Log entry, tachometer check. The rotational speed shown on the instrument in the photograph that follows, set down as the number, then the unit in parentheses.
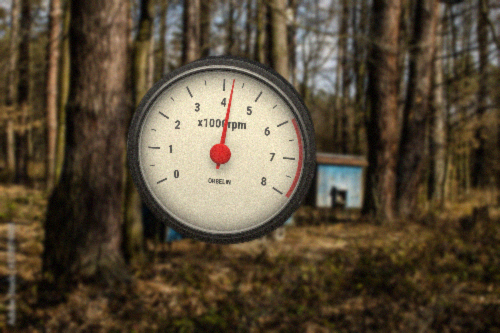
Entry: 4250 (rpm)
